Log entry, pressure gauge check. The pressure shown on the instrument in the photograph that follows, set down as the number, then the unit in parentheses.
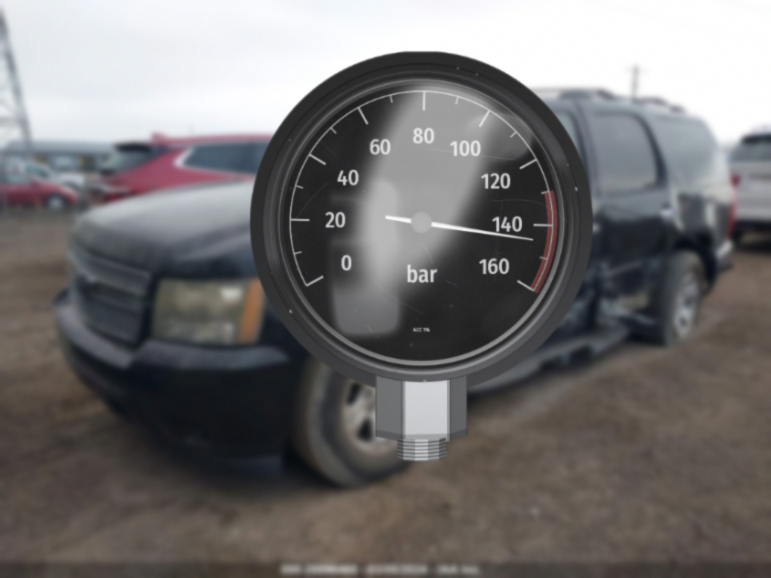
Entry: 145 (bar)
